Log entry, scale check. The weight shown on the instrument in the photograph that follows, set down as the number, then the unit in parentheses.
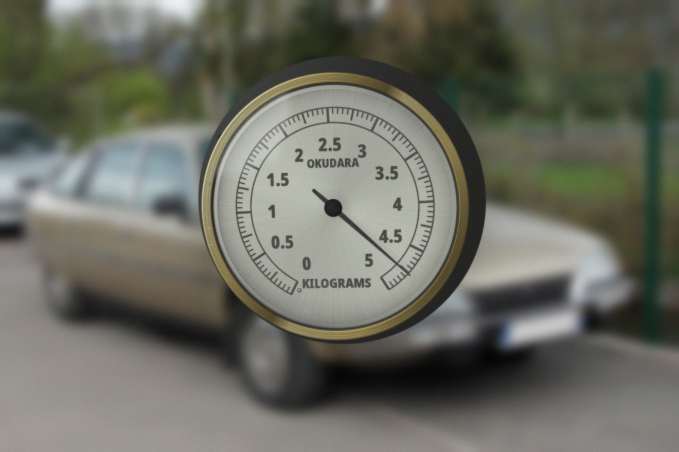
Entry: 4.75 (kg)
